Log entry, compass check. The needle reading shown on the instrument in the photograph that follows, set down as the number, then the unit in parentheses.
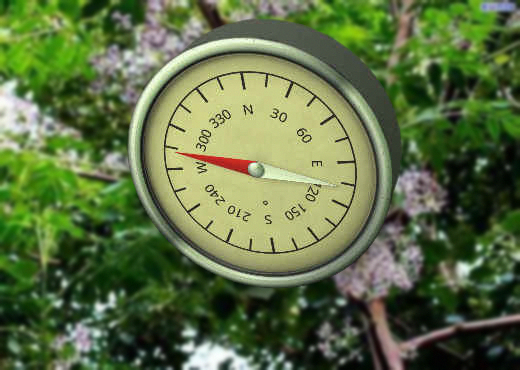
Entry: 285 (°)
